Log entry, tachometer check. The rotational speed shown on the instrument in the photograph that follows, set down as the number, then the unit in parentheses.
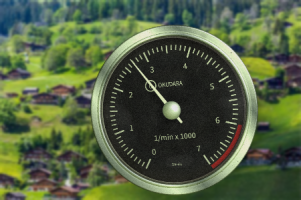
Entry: 2700 (rpm)
